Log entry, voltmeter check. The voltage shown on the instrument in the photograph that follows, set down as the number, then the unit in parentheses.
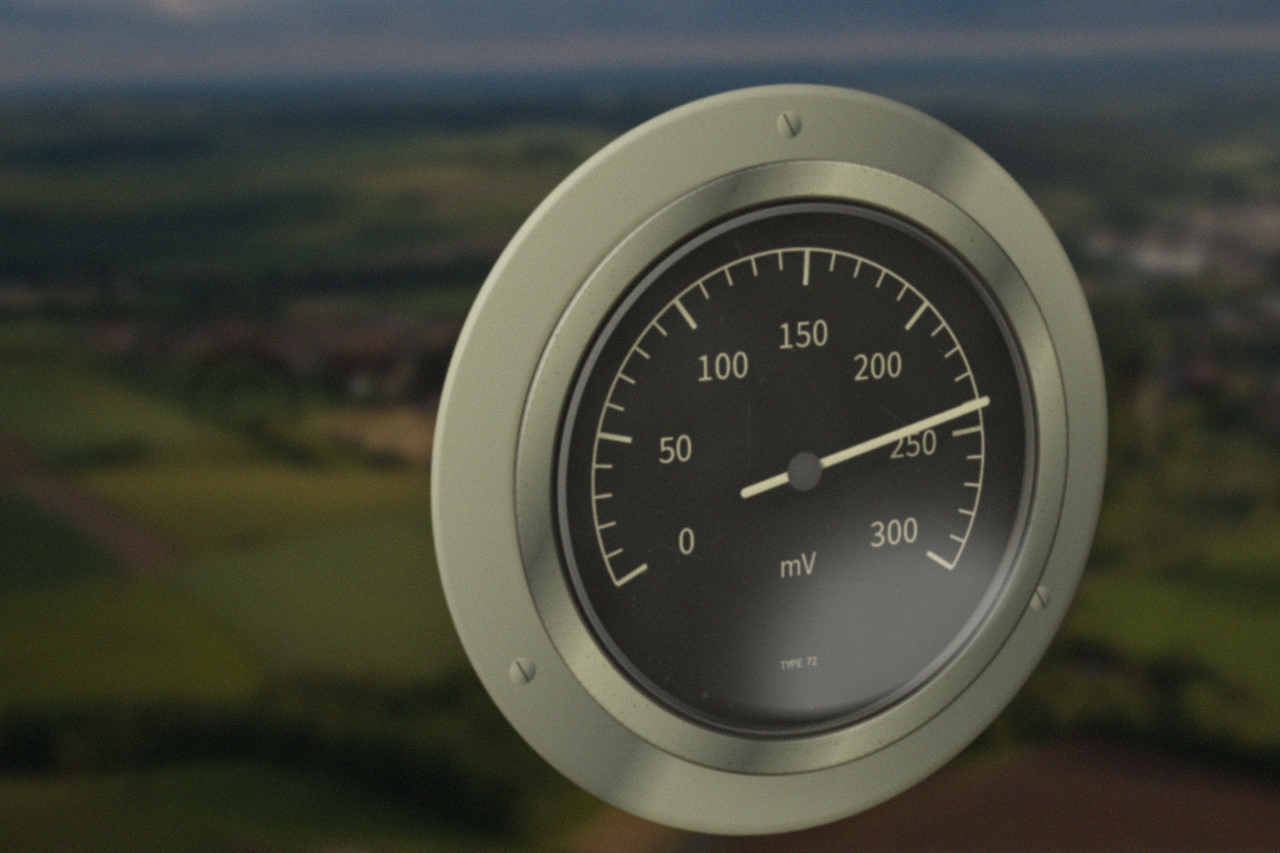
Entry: 240 (mV)
